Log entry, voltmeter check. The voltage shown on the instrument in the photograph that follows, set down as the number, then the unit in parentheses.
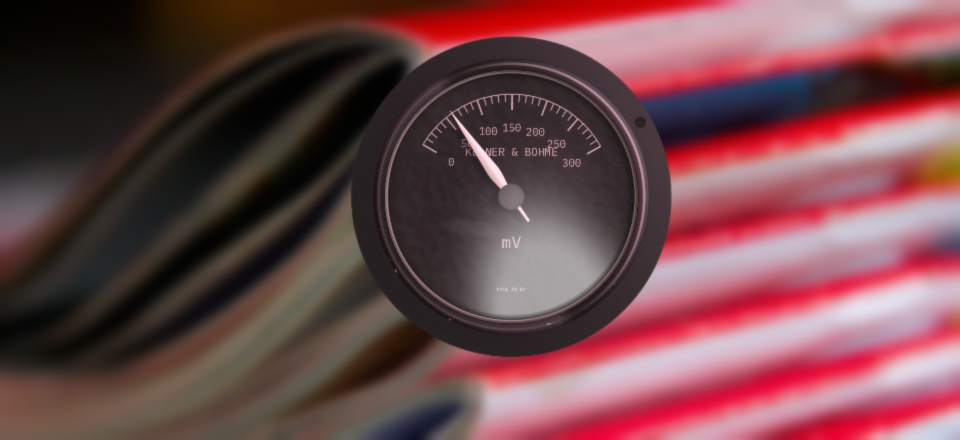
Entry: 60 (mV)
